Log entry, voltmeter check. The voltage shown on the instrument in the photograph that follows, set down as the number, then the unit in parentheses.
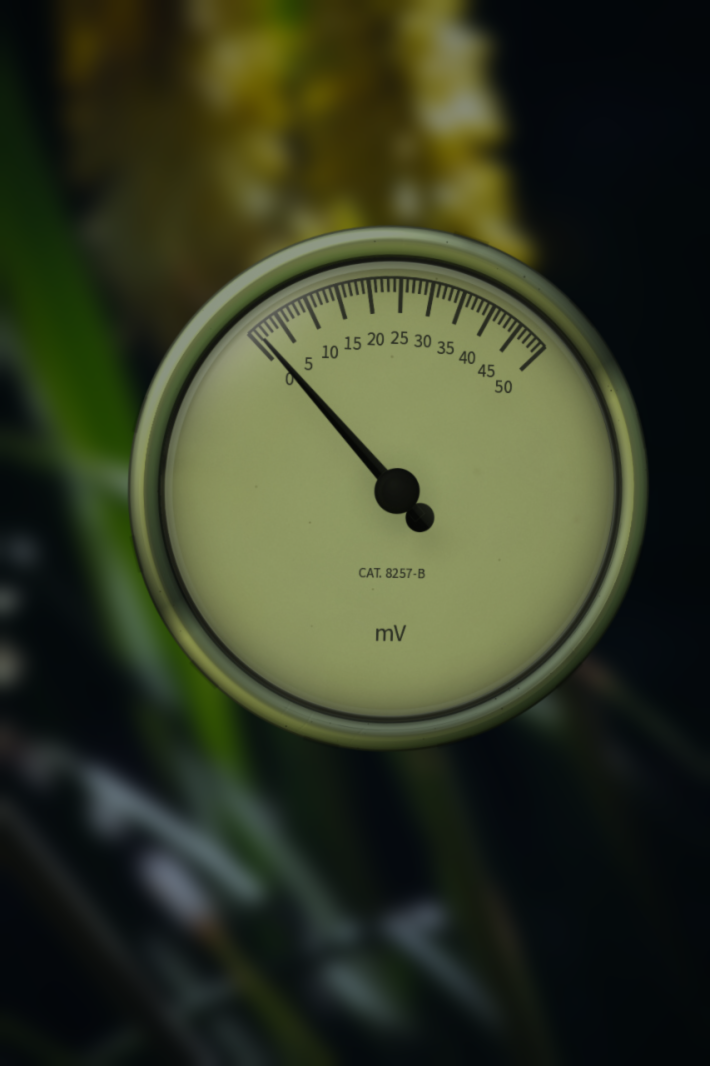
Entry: 1 (mV)
